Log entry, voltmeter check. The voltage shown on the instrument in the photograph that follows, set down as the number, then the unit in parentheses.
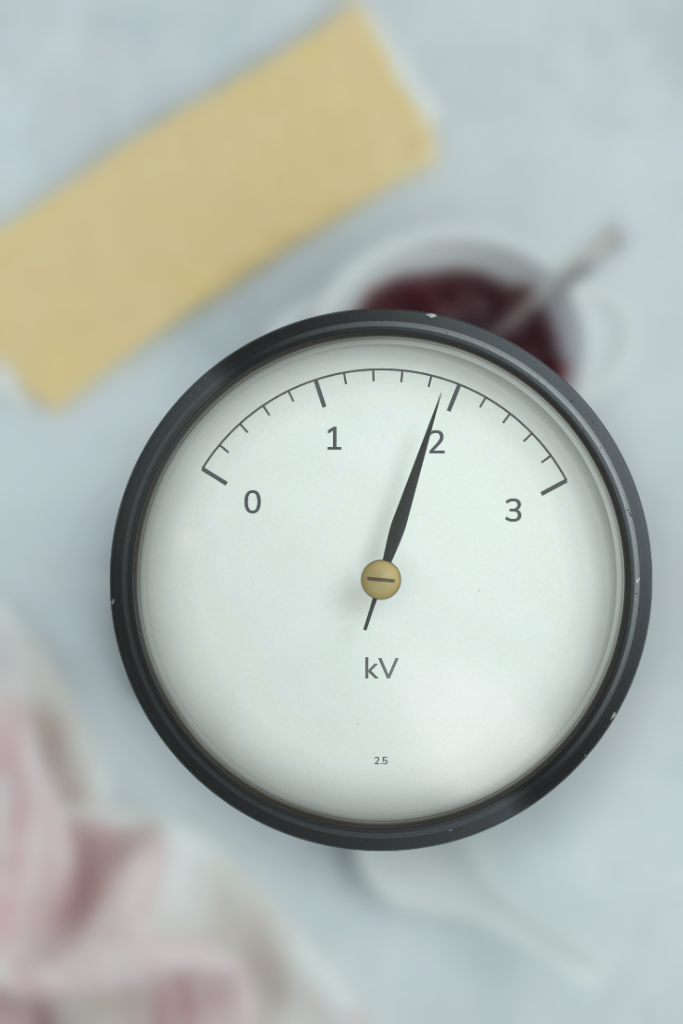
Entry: 1.9 (kV)
